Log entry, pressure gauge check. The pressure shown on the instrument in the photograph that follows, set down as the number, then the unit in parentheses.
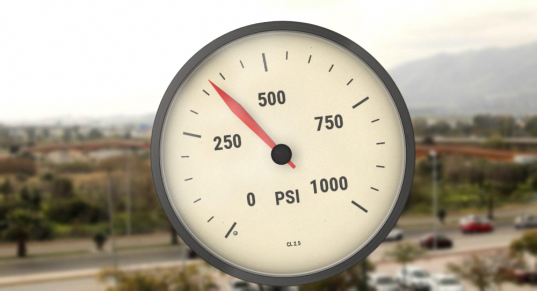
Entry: 375 (psi)
